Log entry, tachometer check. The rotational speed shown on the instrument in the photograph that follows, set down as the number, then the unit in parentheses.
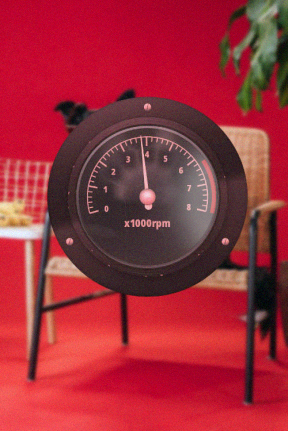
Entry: 3800 (rpm)
